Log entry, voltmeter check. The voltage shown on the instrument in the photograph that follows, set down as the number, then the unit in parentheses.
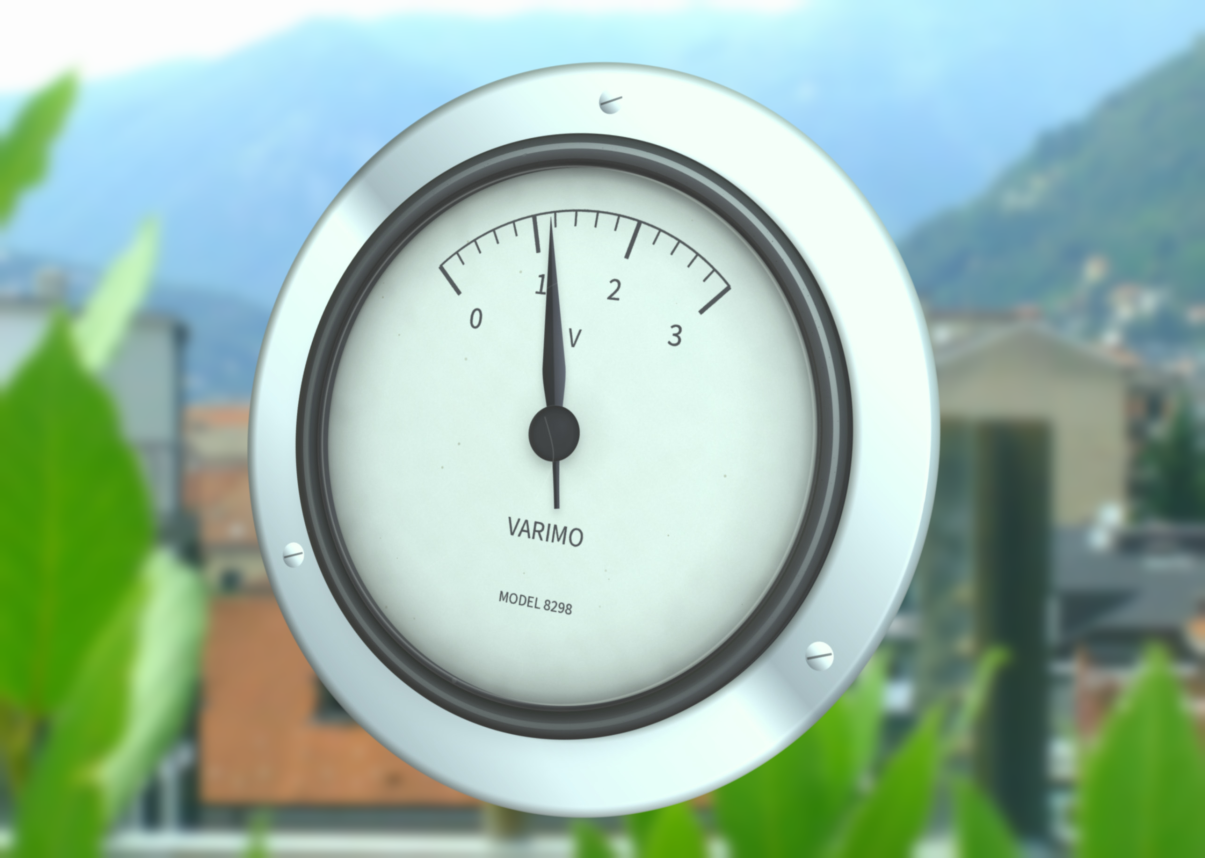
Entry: 1.2 (V)
